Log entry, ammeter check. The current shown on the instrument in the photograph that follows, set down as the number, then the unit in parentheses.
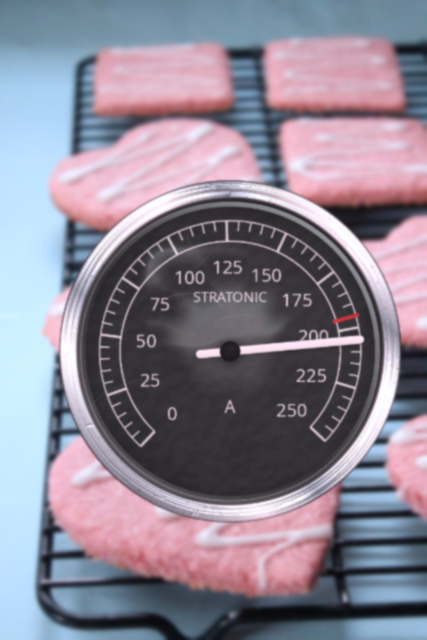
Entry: 205 (A)
